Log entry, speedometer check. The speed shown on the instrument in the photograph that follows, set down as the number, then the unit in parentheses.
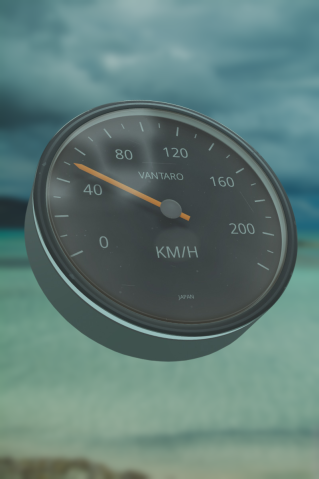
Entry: 50 (km/h)
